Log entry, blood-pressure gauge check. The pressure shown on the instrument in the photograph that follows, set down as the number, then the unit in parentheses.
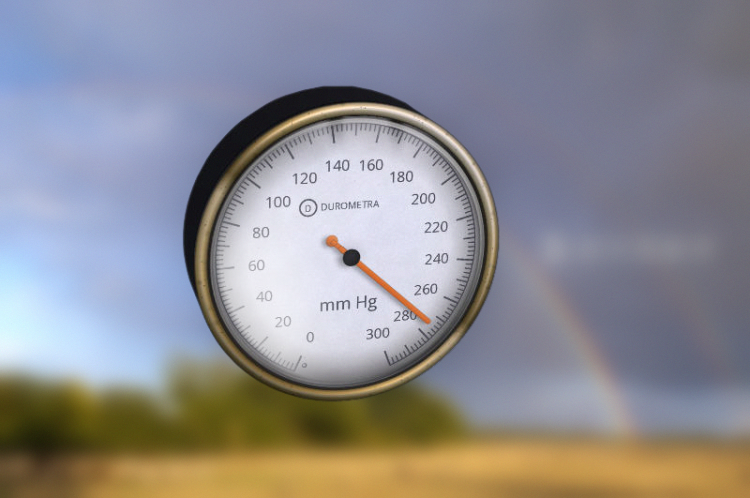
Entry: 274 (mmHg)
